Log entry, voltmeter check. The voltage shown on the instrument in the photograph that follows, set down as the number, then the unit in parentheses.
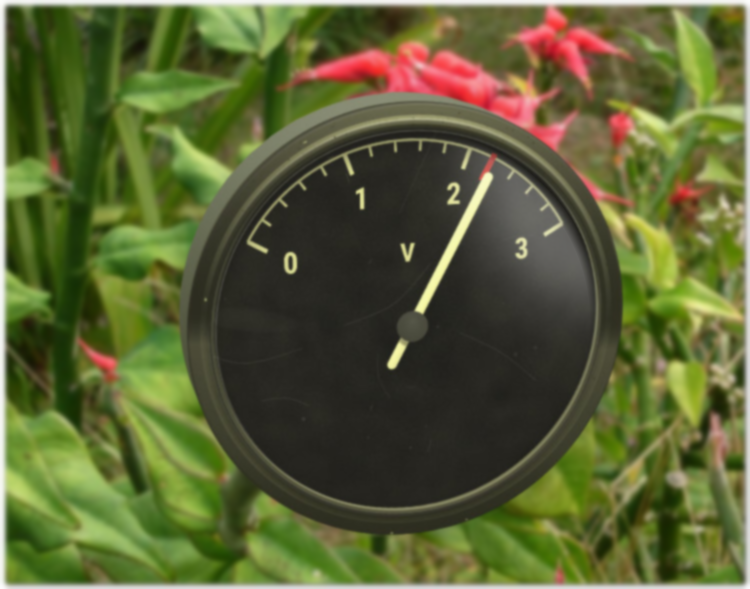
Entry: 2.2 (V)
